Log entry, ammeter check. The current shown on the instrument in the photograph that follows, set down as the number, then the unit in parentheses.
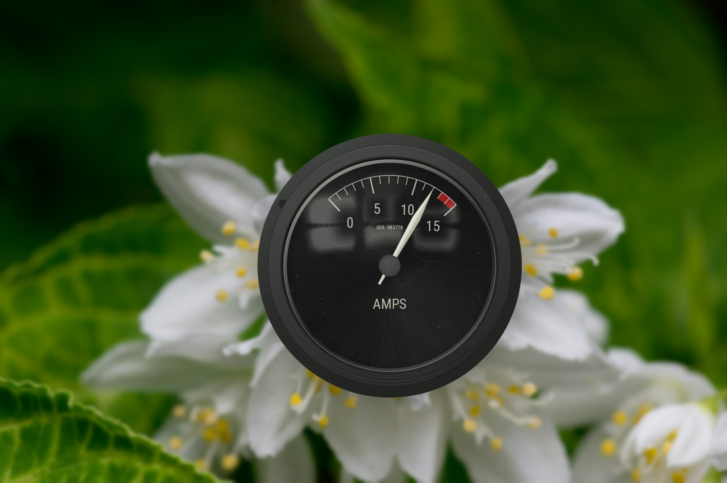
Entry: 12 (A)
